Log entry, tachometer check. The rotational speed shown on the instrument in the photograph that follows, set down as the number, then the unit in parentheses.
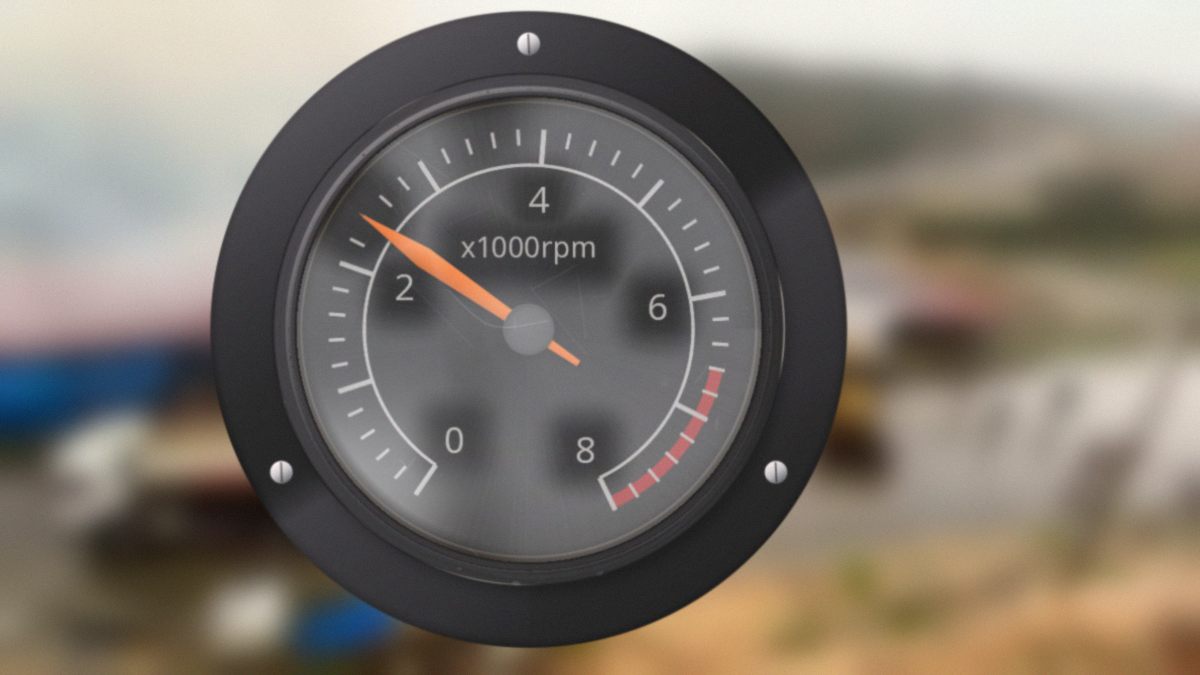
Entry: 2400 (rpm)
